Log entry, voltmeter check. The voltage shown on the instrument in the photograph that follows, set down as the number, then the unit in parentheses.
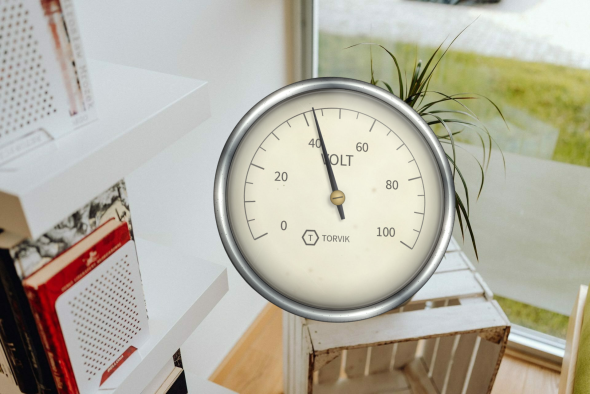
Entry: 42.5 (V)
